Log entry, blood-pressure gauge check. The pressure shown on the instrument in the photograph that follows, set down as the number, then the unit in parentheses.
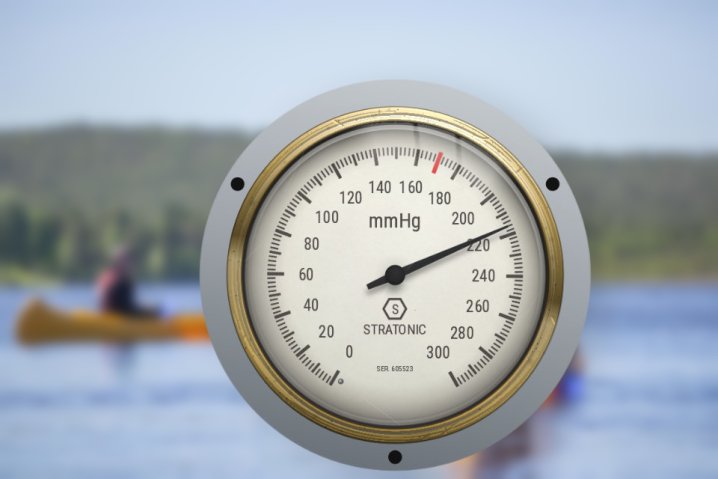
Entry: 216 (mmHg)
